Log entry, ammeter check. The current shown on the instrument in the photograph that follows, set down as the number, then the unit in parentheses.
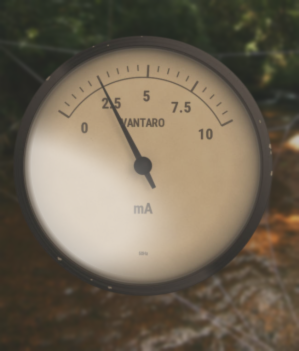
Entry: 2.5 (mA)
